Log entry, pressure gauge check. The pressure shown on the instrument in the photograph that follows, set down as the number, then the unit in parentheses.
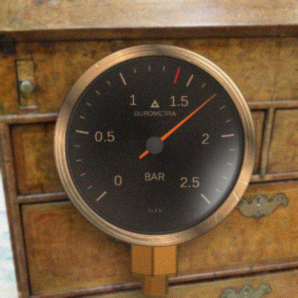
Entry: 1.7 (bar)
